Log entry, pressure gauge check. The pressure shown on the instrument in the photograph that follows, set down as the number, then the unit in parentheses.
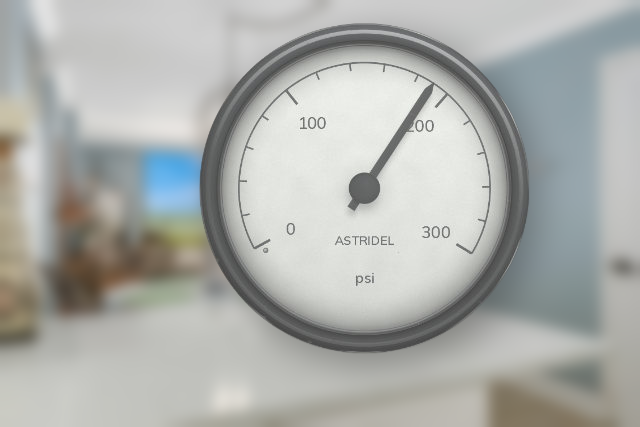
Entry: 190 (psi)
